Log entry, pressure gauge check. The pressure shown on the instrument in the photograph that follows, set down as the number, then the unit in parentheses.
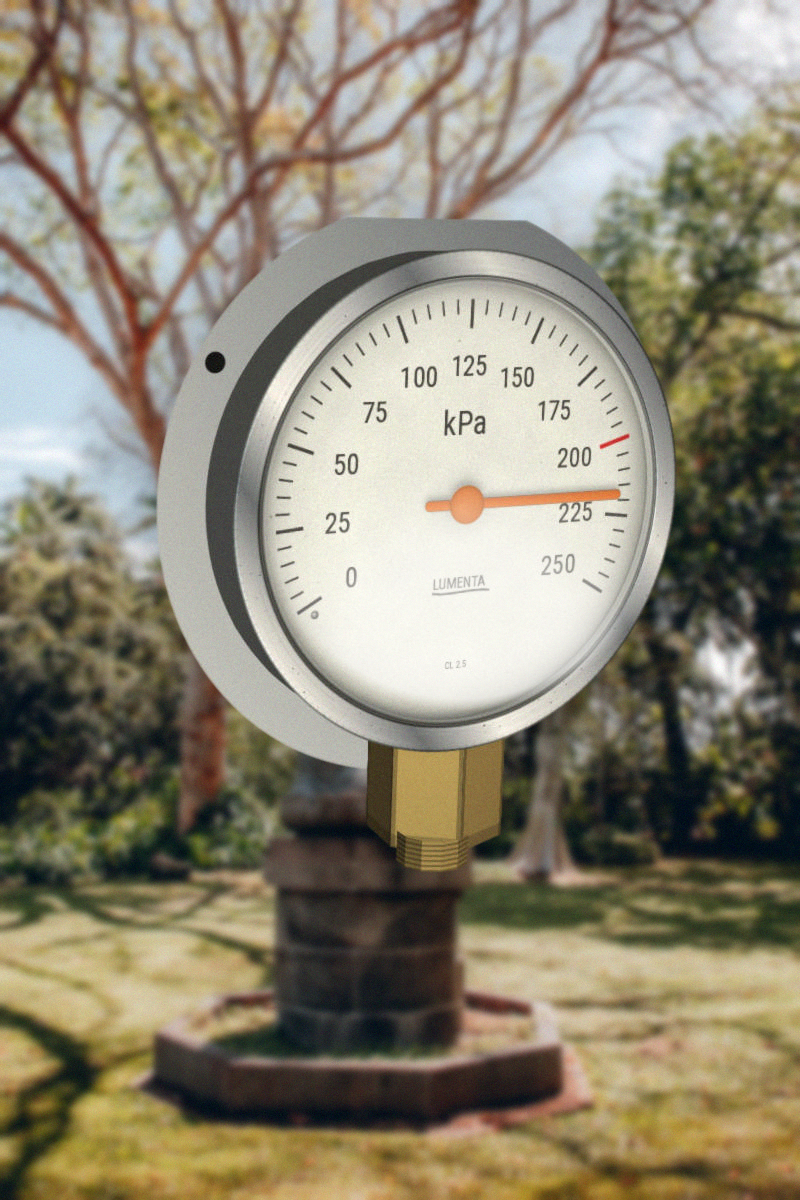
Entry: 217.5 (kPa)
